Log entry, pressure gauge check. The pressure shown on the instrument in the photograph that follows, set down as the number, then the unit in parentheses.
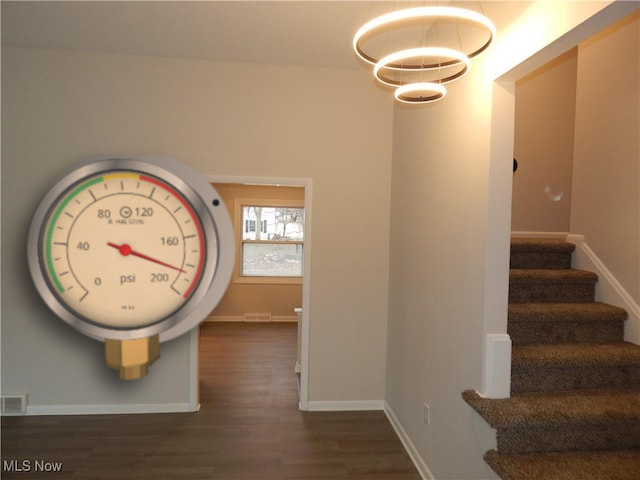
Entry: 185 (psi)
